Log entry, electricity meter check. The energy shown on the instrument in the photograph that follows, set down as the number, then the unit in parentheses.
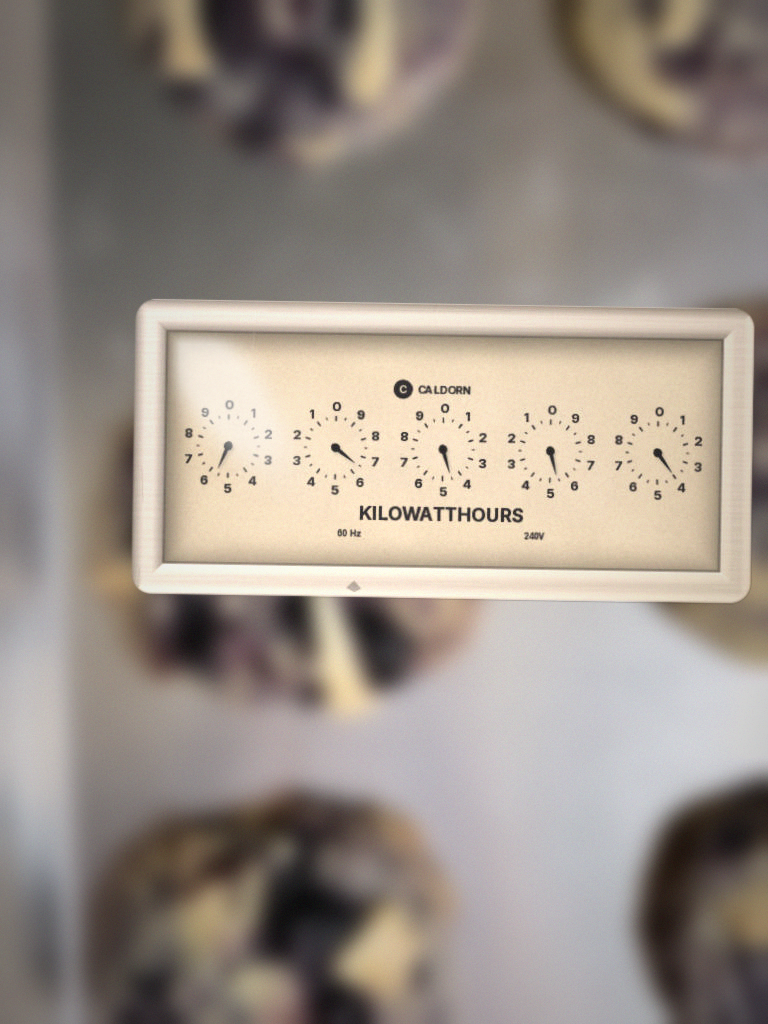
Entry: 56454 (kWh)
